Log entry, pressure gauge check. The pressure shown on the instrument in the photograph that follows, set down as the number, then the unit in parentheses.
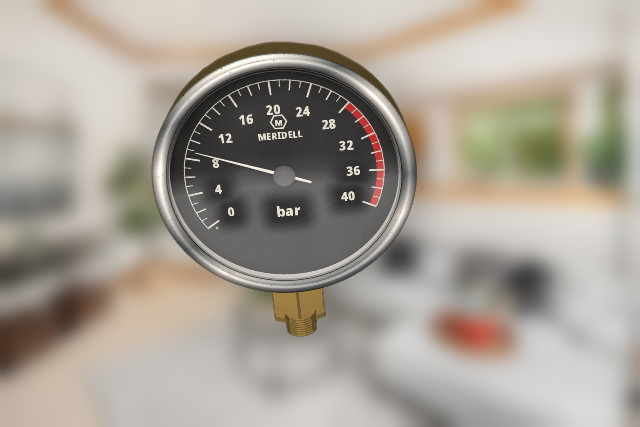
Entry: 9 (bar)
